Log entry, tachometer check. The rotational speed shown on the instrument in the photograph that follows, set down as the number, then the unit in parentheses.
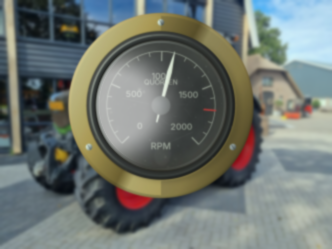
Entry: 1100 (rpm)
